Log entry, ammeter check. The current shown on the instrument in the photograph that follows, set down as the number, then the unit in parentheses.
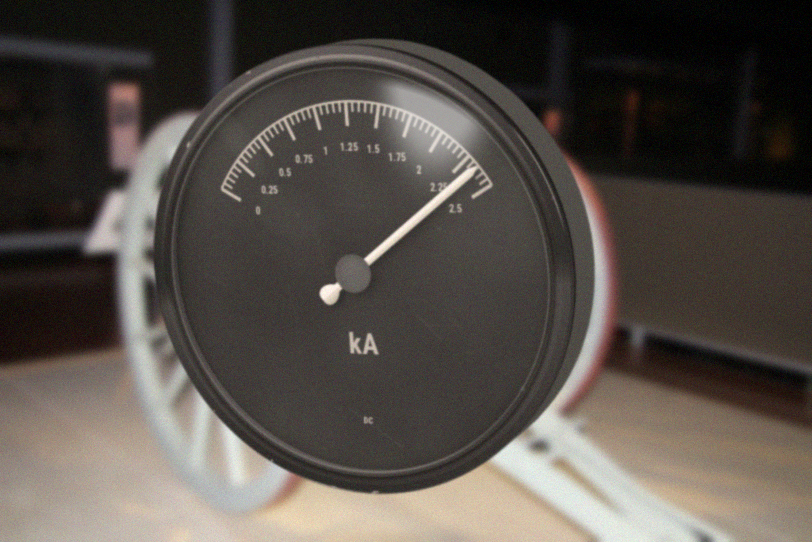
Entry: 2.35 (kA)
